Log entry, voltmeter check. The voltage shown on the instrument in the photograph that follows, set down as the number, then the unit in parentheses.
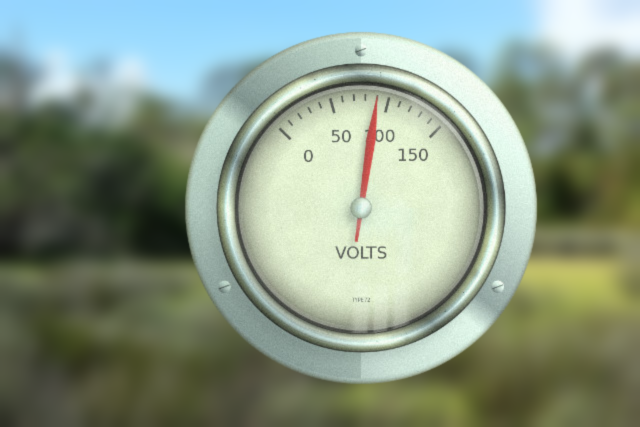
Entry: 90 (V)
